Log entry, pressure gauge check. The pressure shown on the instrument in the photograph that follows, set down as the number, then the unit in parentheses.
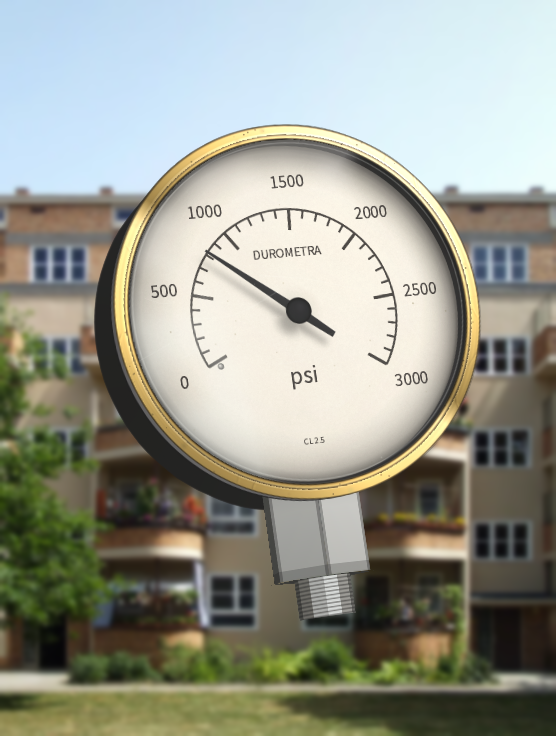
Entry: 800 (psi)
